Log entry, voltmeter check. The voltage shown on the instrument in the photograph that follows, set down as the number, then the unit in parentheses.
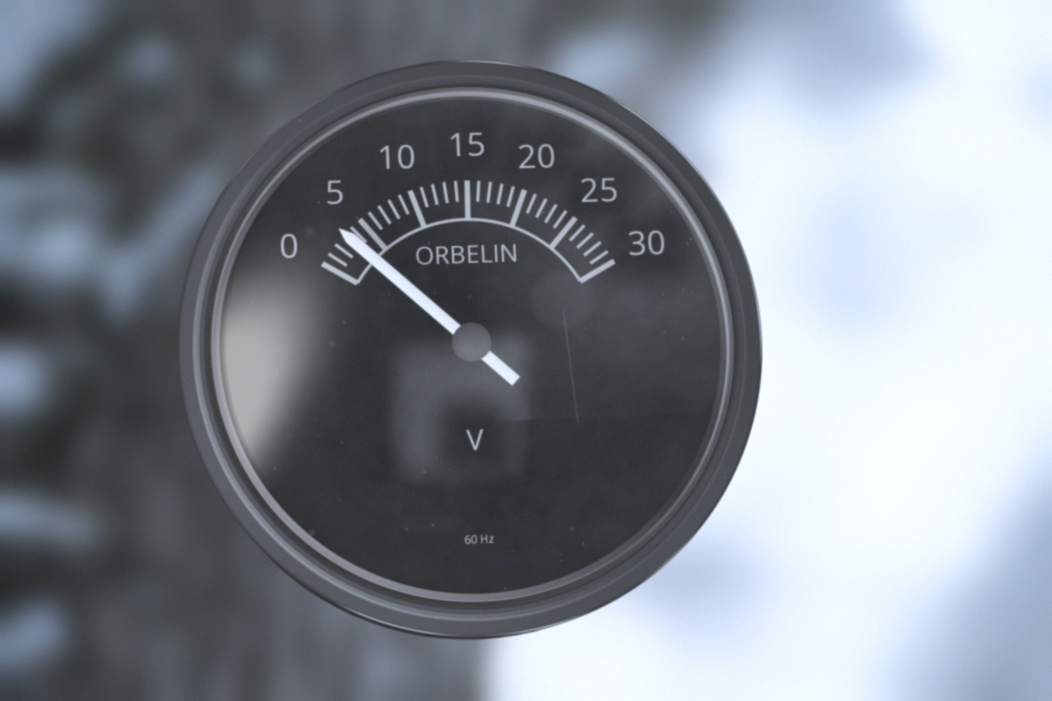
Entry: 3 (V)
